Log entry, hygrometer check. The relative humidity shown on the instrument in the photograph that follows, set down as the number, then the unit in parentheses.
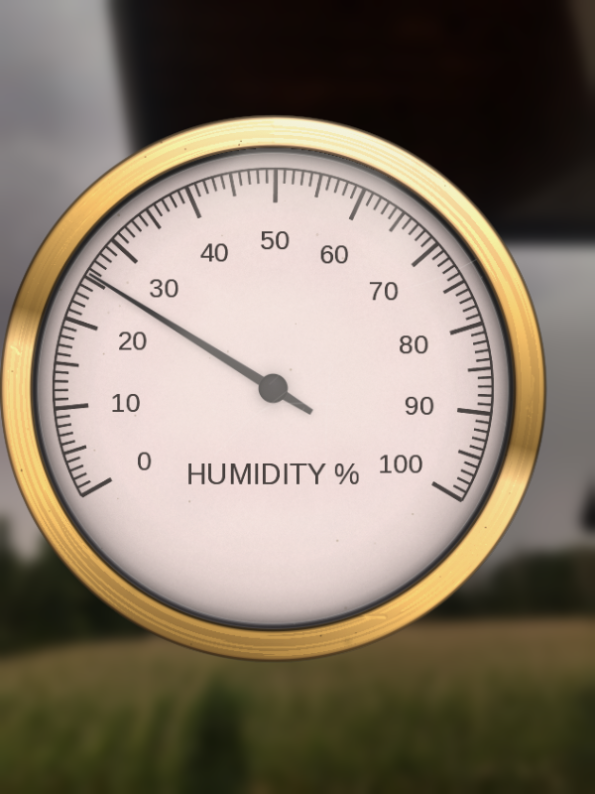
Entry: 25.5 (%)
